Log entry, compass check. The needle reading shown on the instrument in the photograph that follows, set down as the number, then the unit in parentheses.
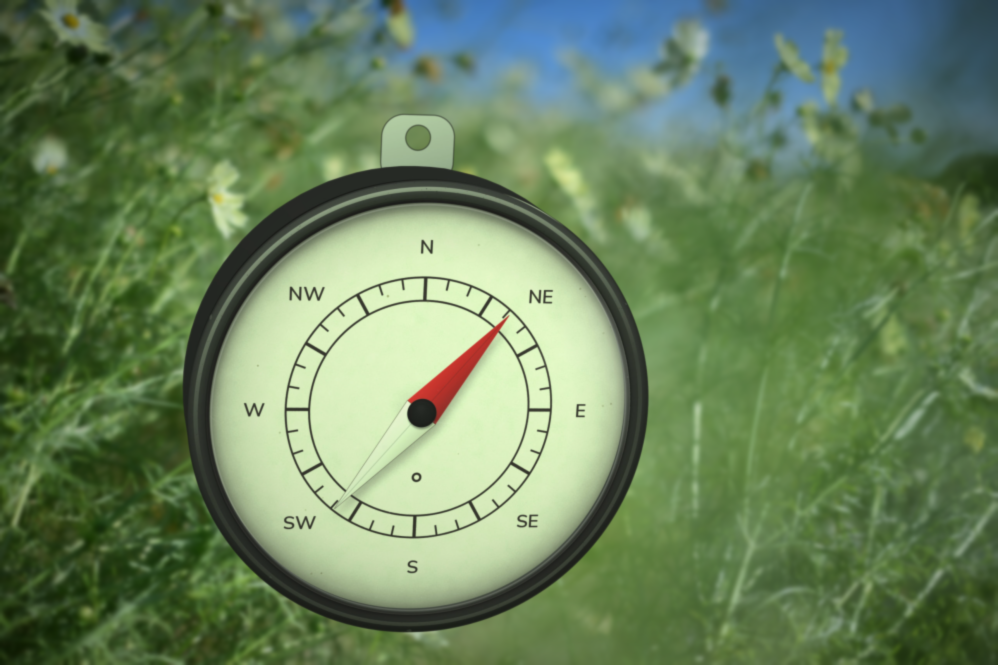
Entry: 40 (°)
